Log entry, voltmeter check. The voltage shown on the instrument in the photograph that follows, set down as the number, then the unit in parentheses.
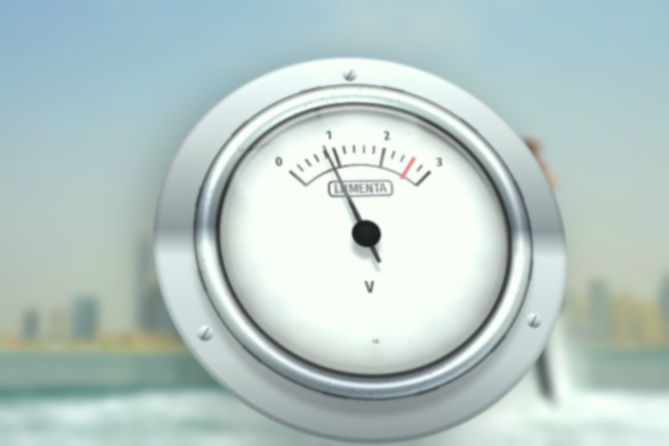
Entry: 0.8 (V)
